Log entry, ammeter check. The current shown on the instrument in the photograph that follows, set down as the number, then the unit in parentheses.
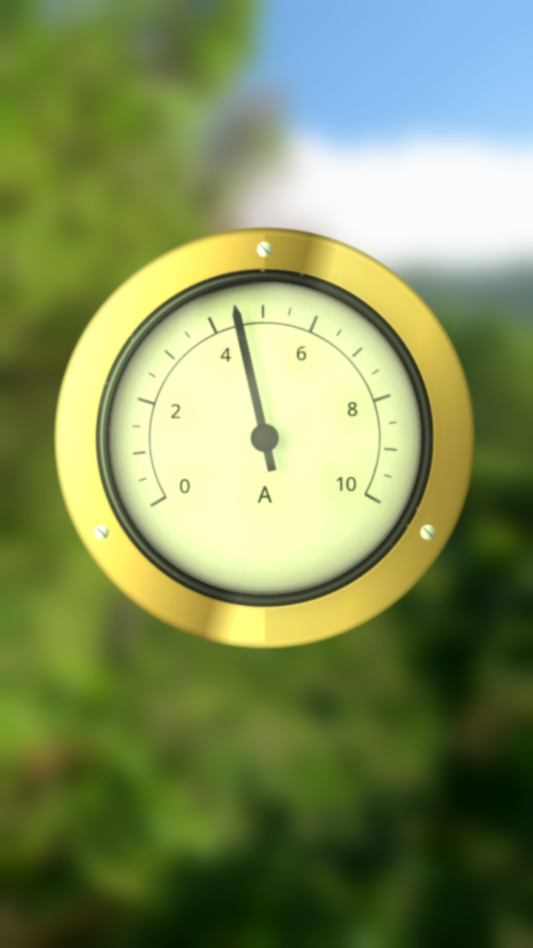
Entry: 4.5 (A)
